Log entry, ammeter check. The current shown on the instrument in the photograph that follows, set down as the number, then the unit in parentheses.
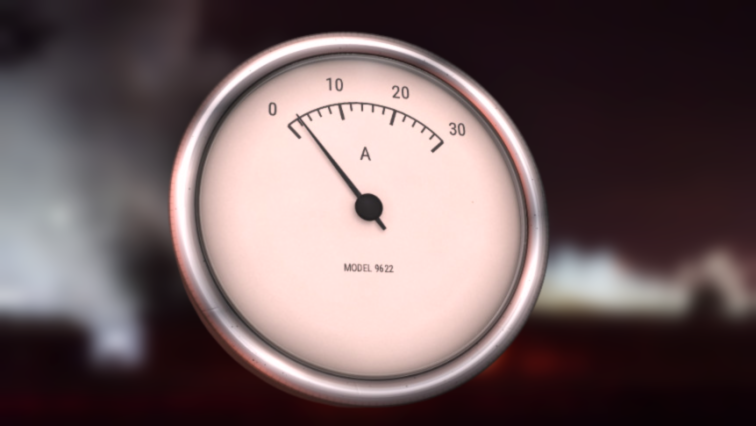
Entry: 2 (A)
